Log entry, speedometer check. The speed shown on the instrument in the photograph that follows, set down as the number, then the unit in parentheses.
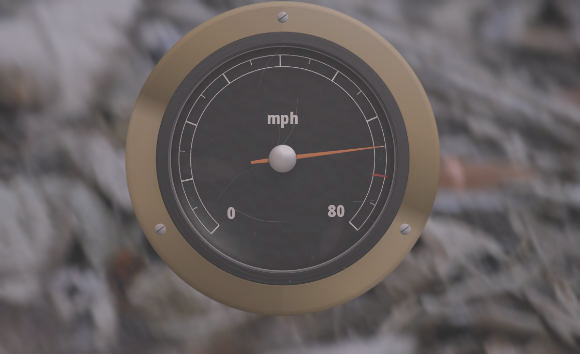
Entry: 65 (mph)
